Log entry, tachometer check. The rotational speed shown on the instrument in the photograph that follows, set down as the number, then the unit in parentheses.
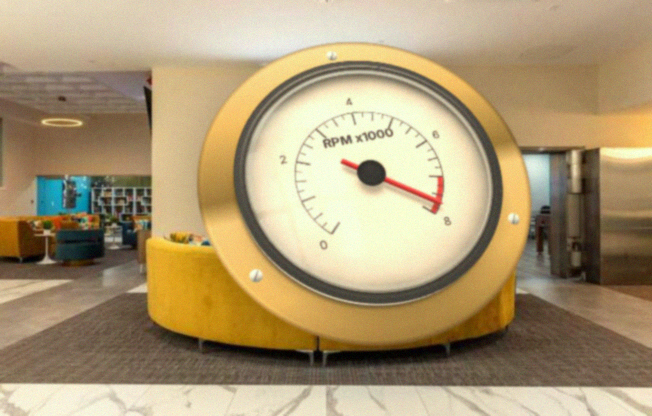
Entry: 7750 (rpm)
